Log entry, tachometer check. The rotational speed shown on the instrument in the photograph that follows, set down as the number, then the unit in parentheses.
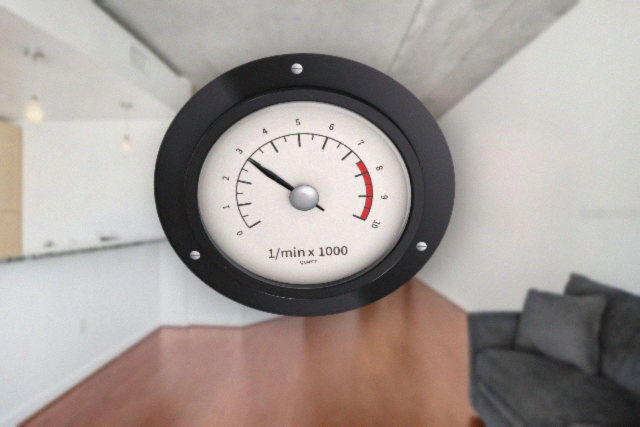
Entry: 3000 (rpm)
